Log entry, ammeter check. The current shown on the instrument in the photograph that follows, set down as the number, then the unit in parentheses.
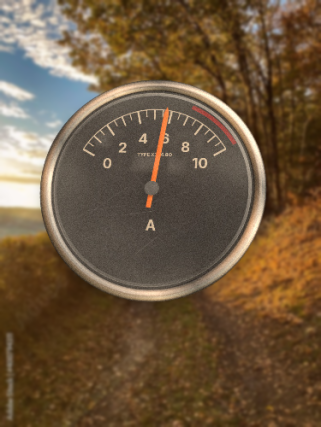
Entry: 5.75 (A)
